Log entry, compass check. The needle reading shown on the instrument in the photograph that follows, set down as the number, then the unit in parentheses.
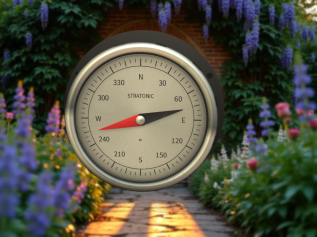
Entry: 255 (°)
